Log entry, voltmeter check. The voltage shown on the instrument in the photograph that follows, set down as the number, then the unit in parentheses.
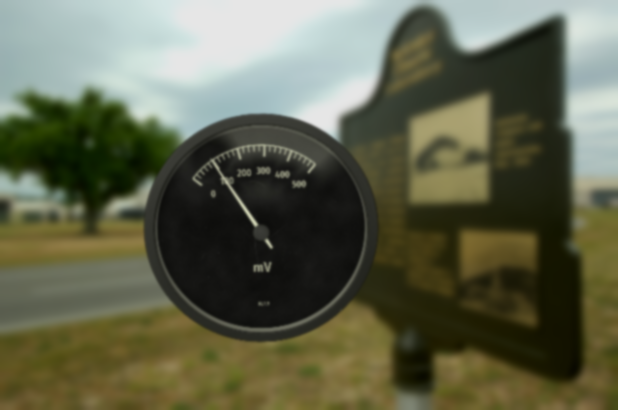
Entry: 100 (mV)
